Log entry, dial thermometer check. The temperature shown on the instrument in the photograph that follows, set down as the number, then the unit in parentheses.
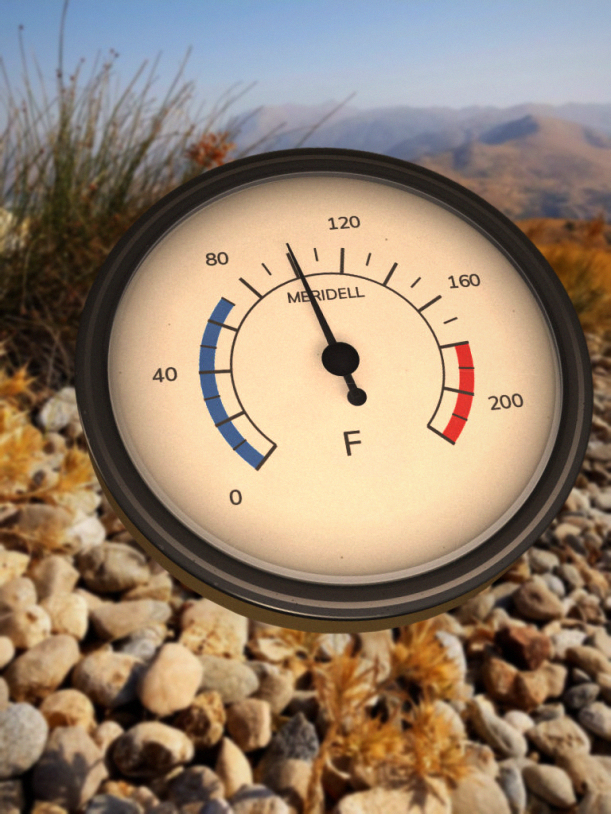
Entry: 100 (°F)
